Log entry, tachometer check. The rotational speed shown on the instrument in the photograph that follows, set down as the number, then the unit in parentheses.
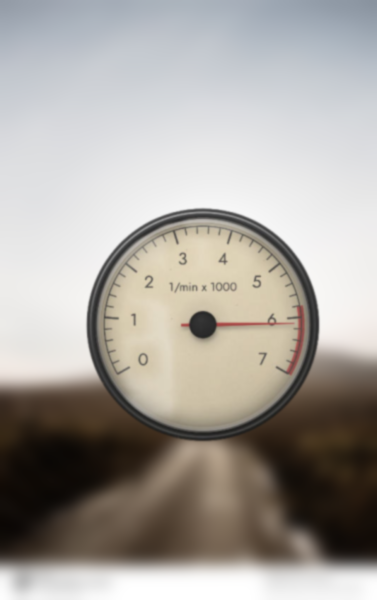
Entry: 6100 (rpm)
